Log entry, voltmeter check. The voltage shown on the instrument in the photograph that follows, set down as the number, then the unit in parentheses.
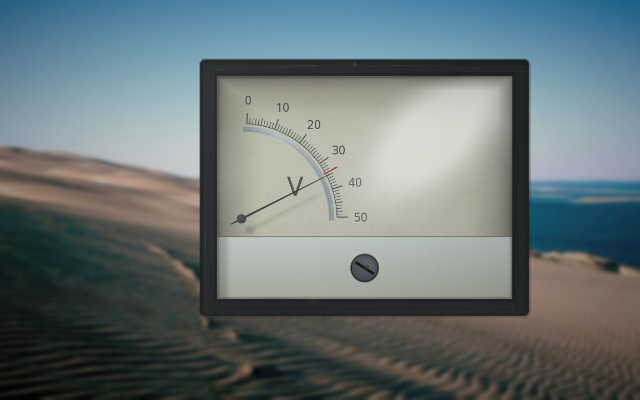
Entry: 35 (V)
